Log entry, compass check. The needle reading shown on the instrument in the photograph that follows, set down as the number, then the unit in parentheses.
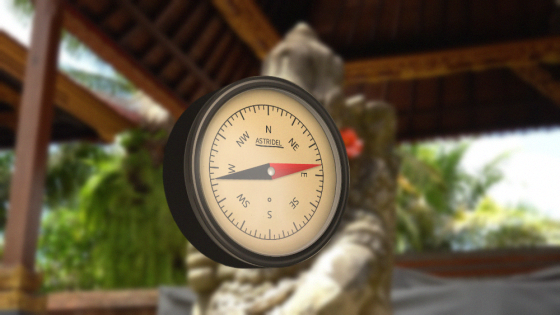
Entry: 80 (°)
